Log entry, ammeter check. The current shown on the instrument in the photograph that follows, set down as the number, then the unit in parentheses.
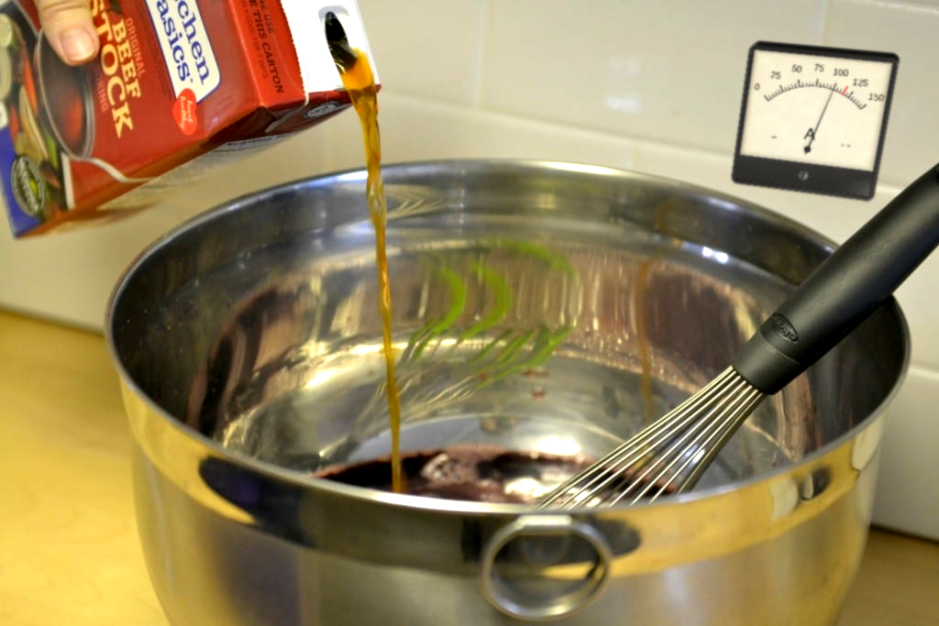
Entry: 100 (A)
